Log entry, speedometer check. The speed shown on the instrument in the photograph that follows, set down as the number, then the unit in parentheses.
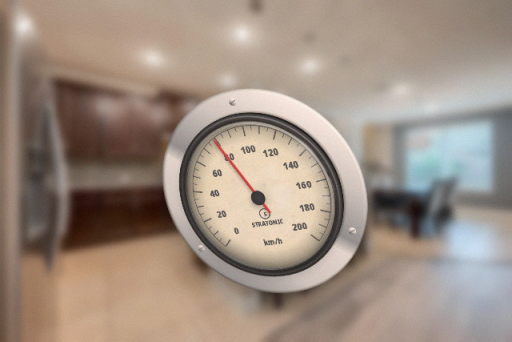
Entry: 80 (km/h)
